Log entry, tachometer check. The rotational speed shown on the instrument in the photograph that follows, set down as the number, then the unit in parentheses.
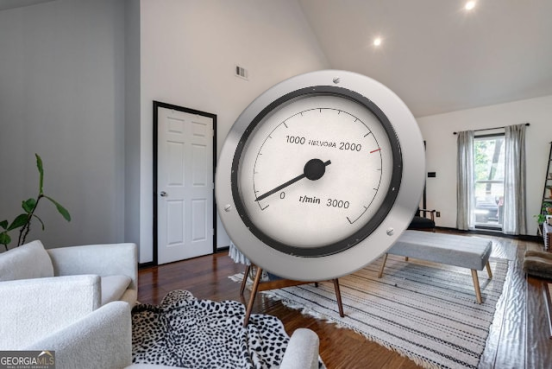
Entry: 100 (rpm)
